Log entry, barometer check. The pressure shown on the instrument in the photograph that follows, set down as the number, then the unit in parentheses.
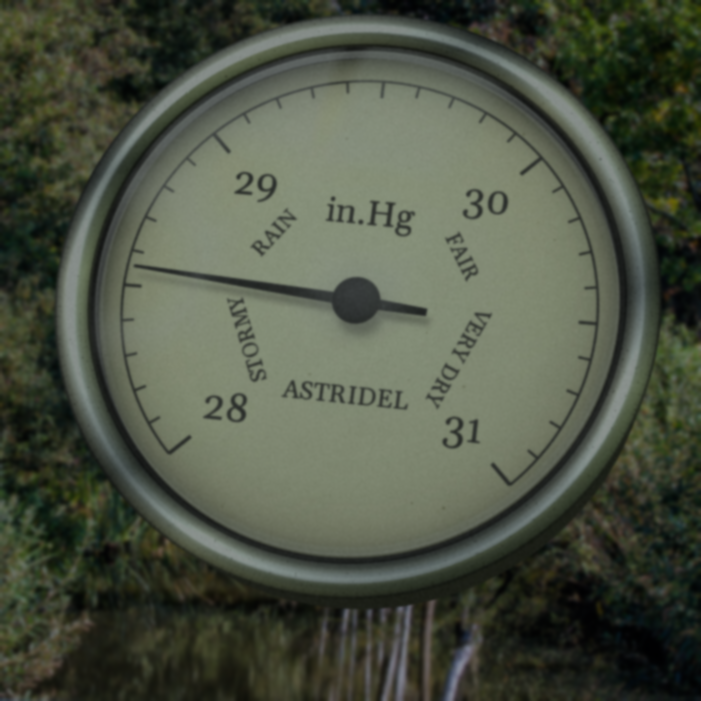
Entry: 28.55 (inHg)
